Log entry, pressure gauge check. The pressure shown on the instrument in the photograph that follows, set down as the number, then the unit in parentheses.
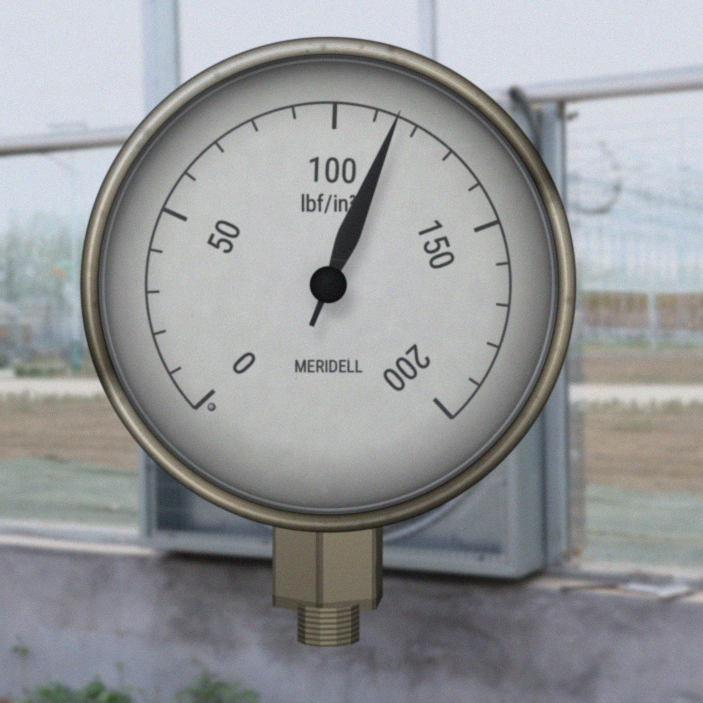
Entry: 115 (psi)
